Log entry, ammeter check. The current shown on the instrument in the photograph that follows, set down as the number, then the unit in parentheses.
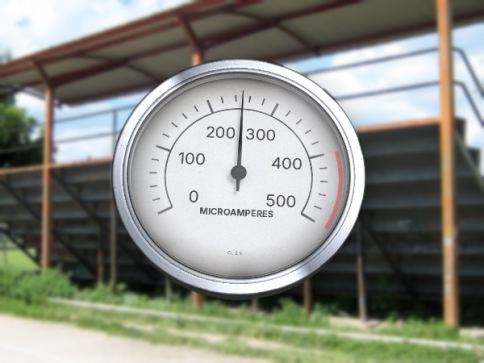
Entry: 250 (µA)
